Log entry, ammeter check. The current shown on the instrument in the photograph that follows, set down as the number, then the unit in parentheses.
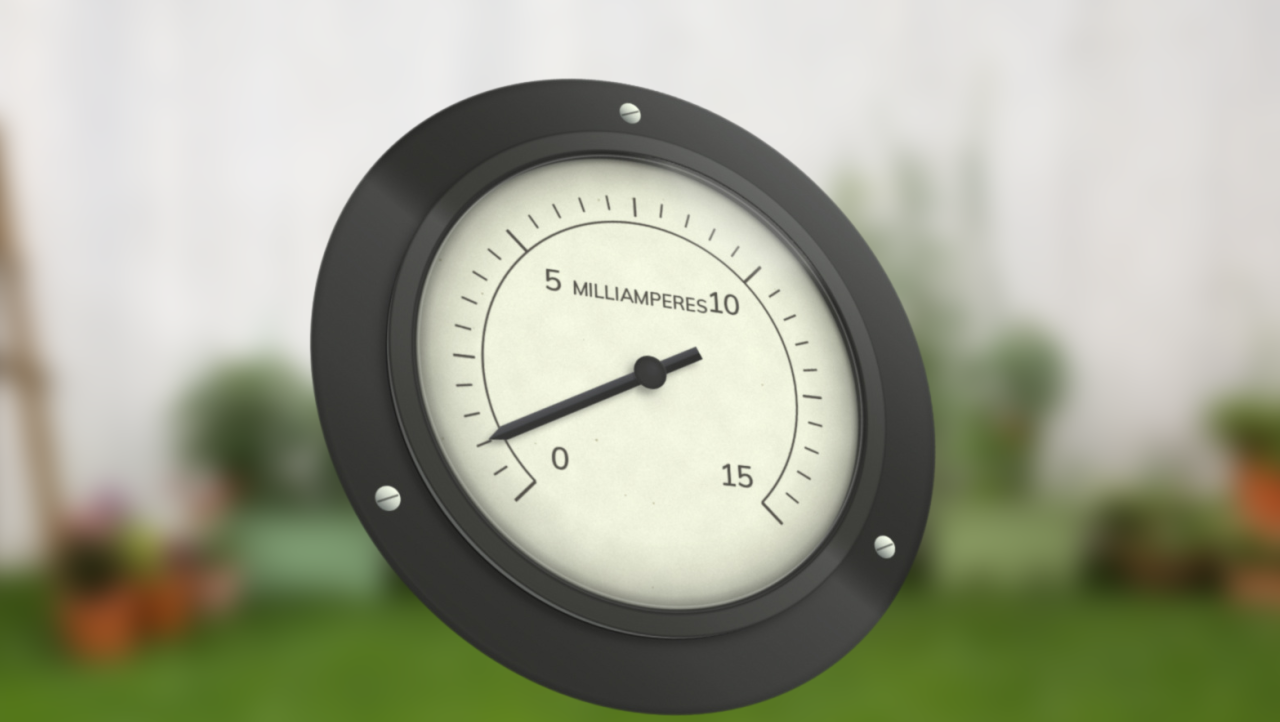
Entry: 1 (mA)
